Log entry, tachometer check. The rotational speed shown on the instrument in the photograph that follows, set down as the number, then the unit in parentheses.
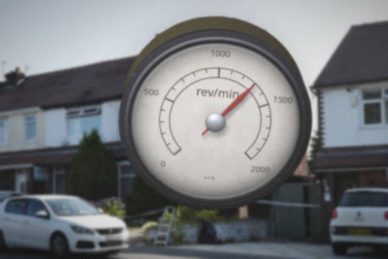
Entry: 1300 (rpm)
